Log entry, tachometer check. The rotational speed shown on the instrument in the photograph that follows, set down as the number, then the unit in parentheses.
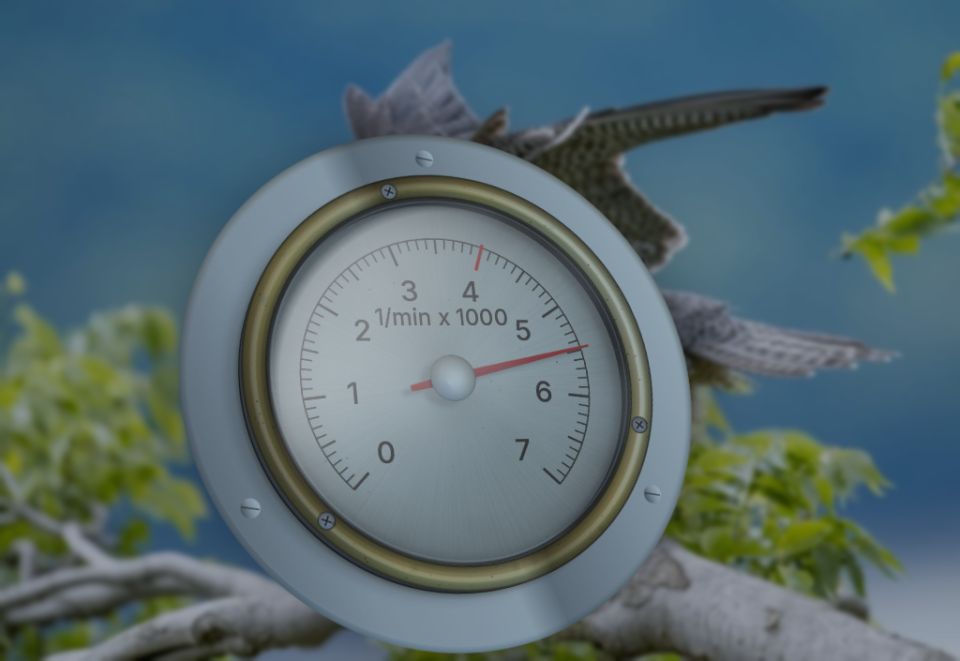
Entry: 5500 (rpm)
